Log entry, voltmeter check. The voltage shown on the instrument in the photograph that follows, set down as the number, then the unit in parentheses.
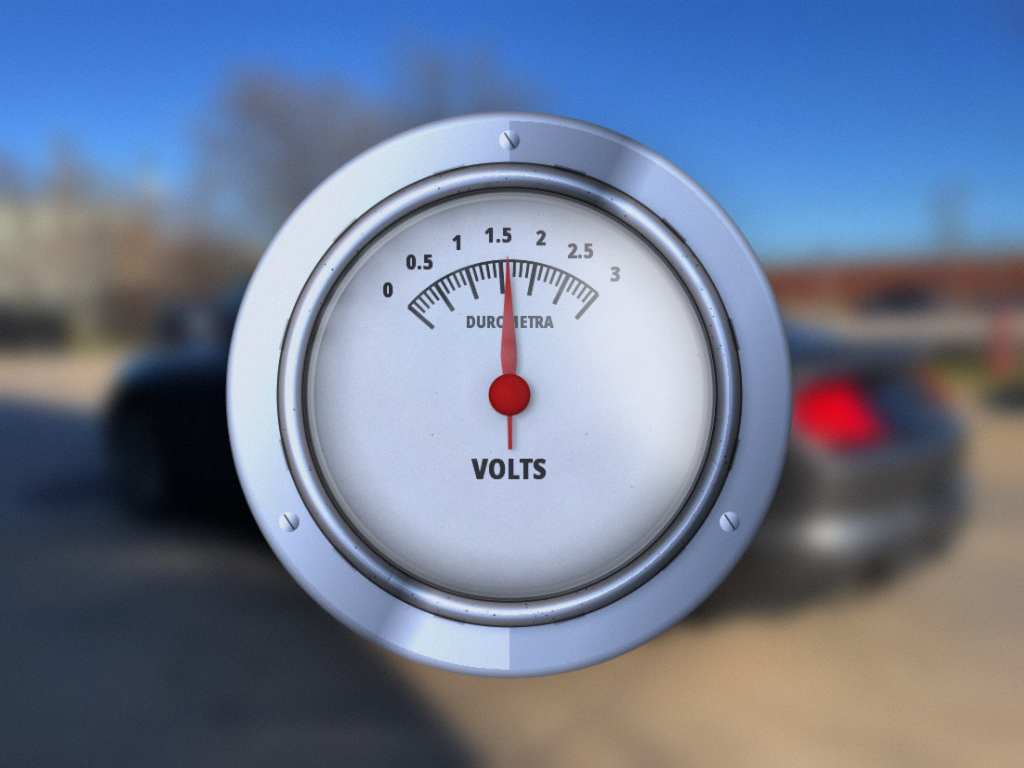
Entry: 1.6 (V)
